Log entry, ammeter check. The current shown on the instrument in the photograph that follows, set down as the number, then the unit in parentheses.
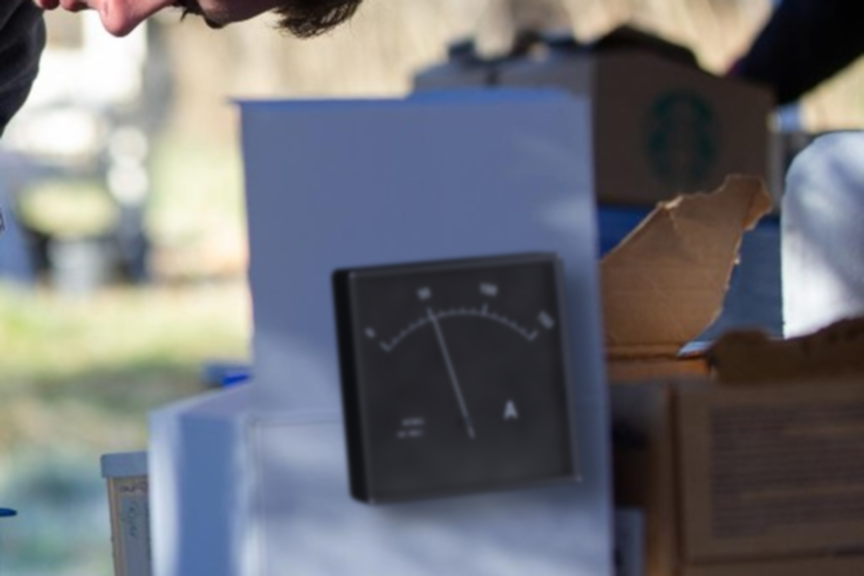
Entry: 50 (A)
